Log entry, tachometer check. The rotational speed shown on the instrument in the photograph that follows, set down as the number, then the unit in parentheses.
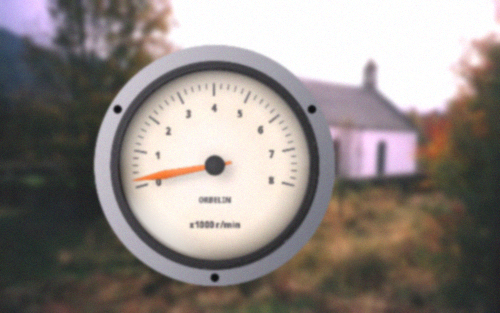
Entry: 200 (rpm)
